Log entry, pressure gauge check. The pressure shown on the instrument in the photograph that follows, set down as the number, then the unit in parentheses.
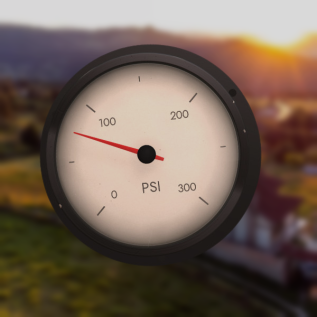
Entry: 75 (psi)
